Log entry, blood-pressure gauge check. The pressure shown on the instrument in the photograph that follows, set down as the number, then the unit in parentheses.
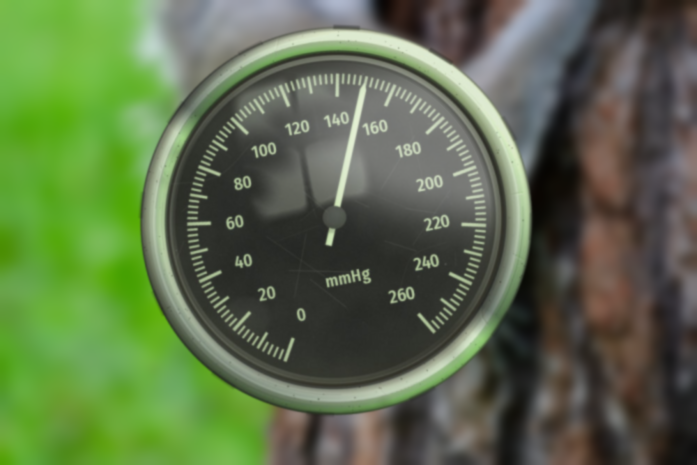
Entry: 150 (mmHg)
